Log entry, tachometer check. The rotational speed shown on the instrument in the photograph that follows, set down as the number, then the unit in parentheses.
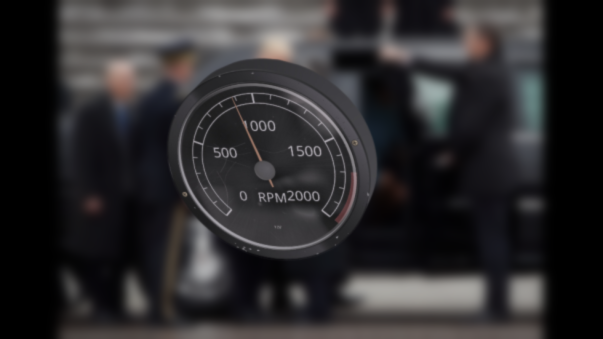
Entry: 900 (rpm)
